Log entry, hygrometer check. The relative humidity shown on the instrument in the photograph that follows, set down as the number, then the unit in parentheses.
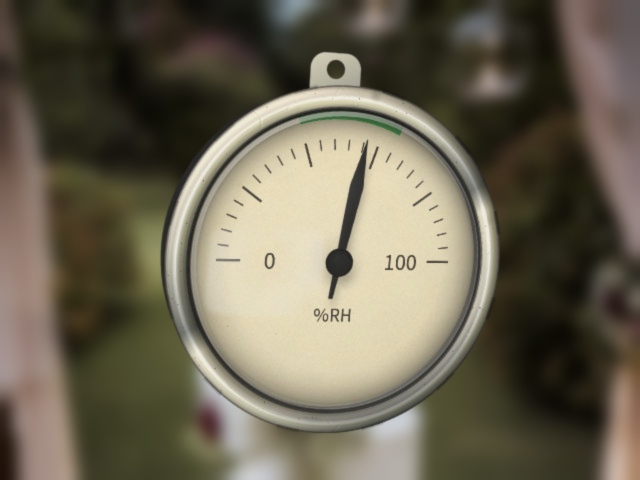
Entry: 56 (%)
